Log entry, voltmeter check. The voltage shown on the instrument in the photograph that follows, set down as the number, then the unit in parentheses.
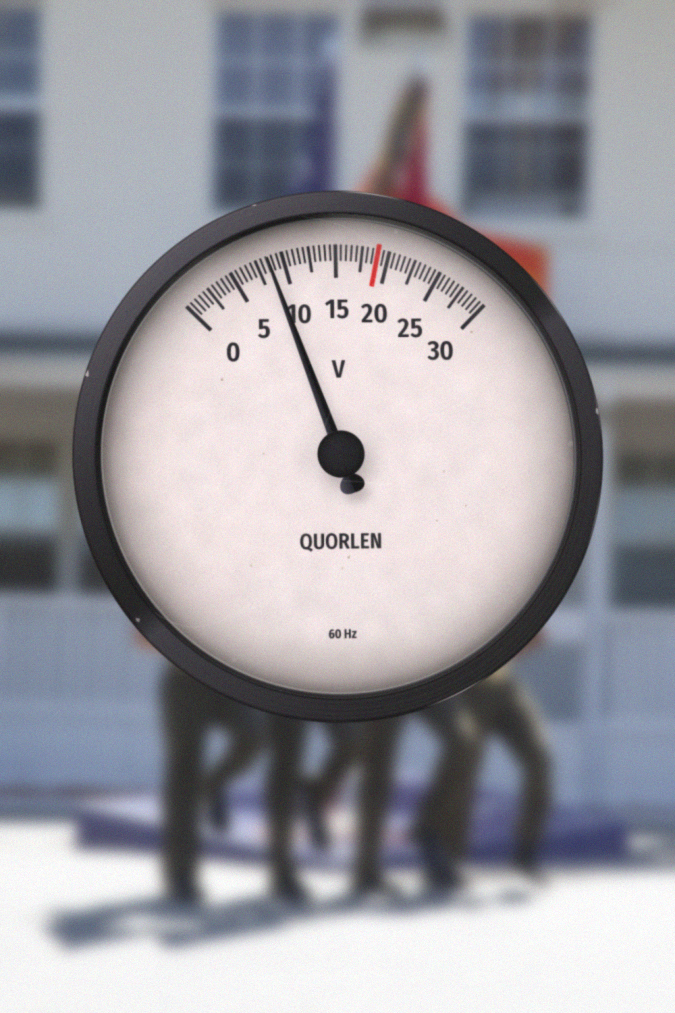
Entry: 8.5 (V)
